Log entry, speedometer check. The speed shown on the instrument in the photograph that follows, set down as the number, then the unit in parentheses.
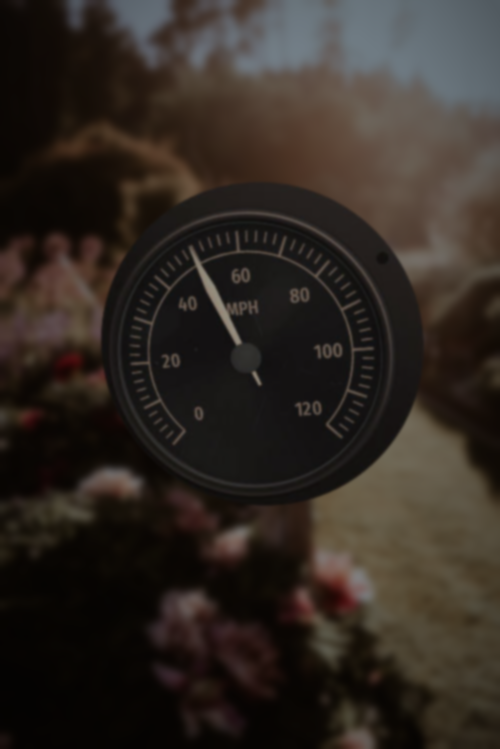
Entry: 50 (mph)
